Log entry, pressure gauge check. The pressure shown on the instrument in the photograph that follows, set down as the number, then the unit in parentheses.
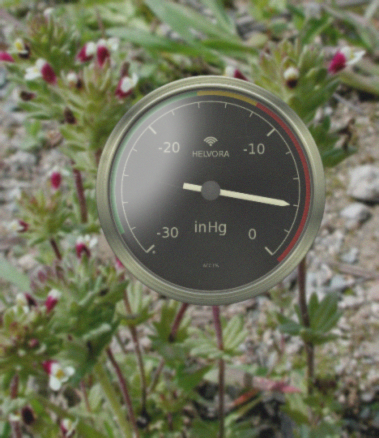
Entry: -4 (inHg)
